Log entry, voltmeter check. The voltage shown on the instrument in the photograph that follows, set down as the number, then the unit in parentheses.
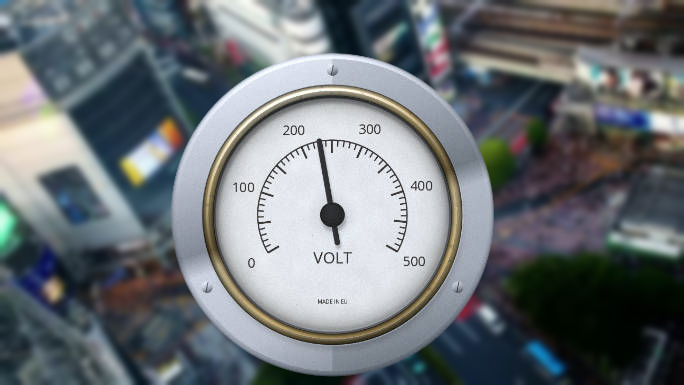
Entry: 230 (V)
